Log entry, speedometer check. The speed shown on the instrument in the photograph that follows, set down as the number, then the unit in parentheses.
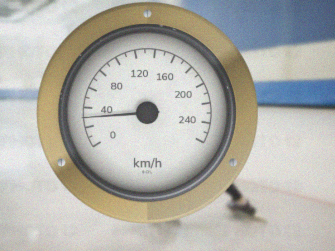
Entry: 30 (km/h)
